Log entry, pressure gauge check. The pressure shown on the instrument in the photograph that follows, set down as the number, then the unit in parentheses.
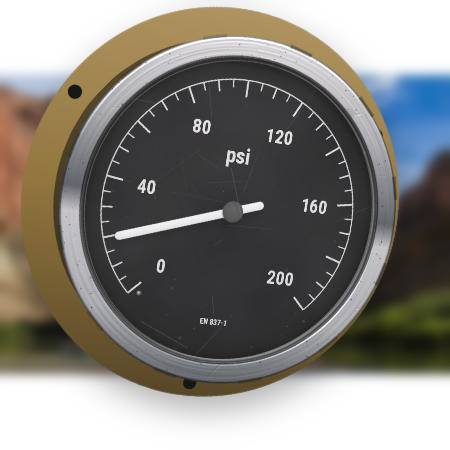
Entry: 20 (psi)
